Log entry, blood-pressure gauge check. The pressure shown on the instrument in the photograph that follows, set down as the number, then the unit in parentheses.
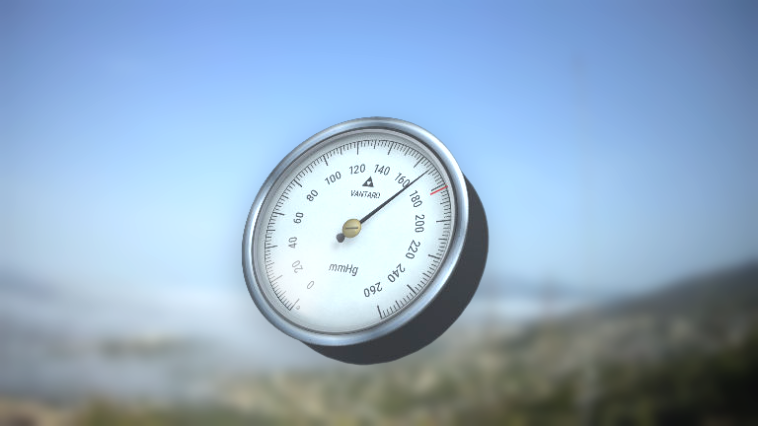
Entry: 170 (mmHg)
